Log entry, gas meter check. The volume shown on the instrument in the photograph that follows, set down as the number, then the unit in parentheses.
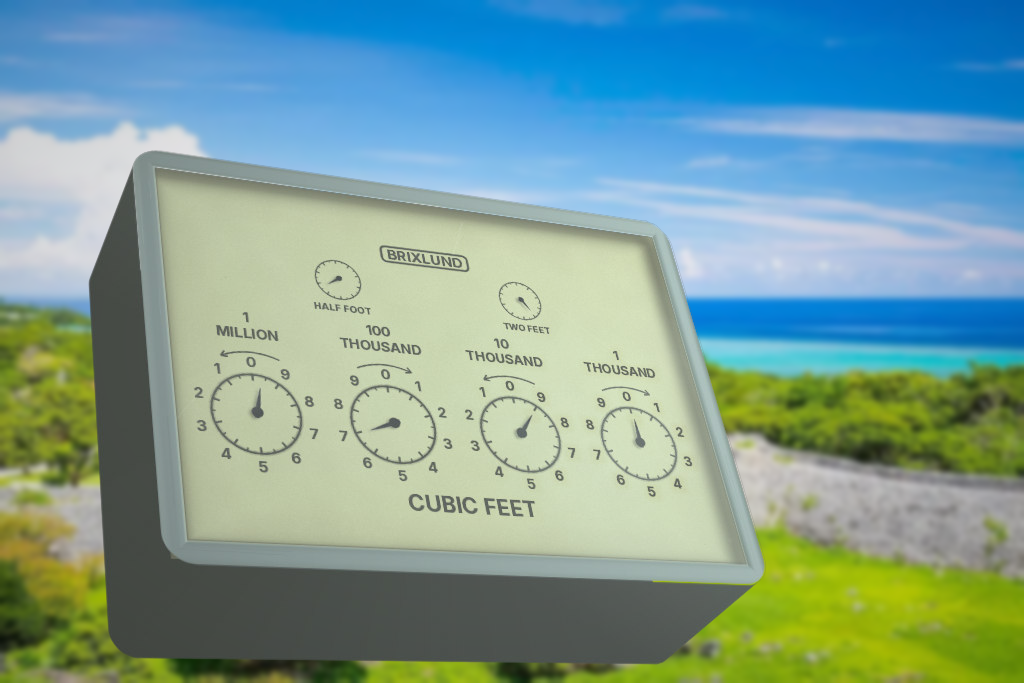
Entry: 969000 (ft³)
